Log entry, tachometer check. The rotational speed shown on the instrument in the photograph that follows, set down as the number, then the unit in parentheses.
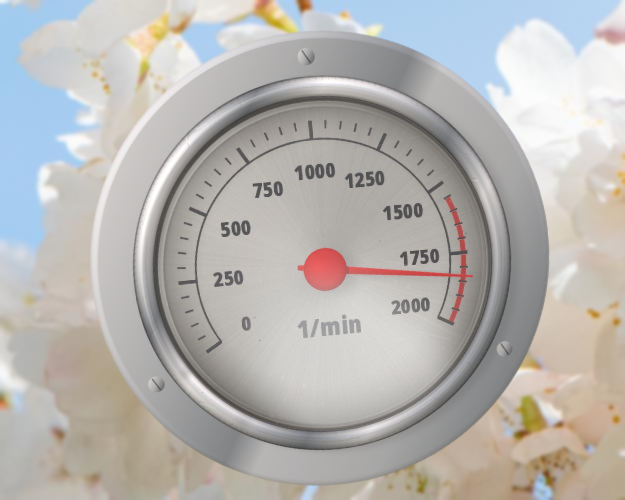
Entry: 1825 (rpm)
